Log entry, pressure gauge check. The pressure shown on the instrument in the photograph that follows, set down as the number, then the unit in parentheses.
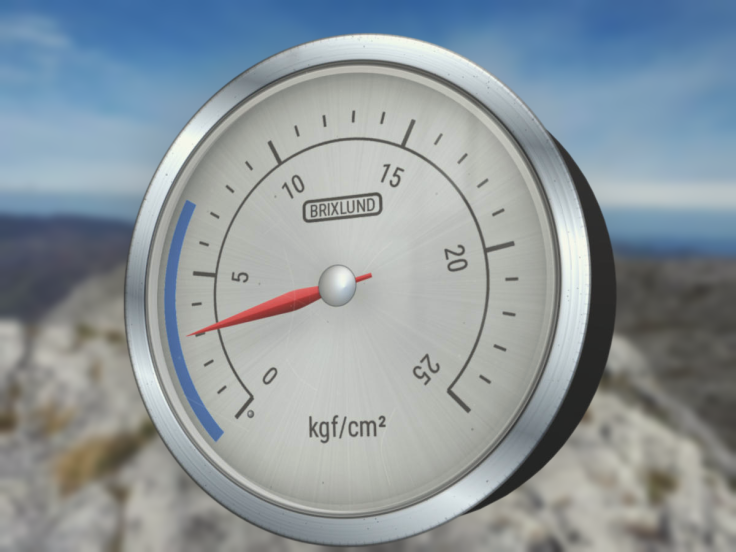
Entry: 3 (kg/cm²)
